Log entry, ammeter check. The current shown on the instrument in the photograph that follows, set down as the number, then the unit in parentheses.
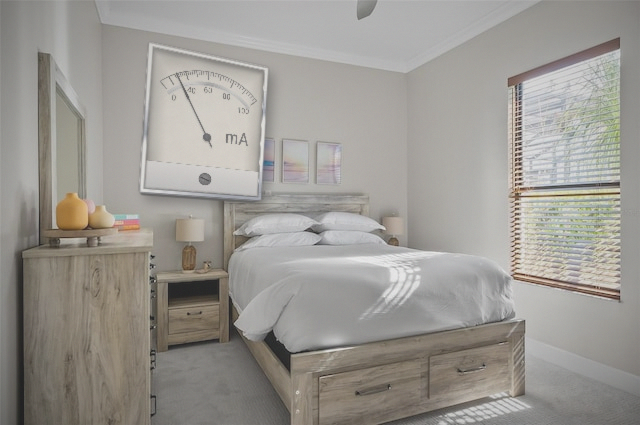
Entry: 30 (mA)
